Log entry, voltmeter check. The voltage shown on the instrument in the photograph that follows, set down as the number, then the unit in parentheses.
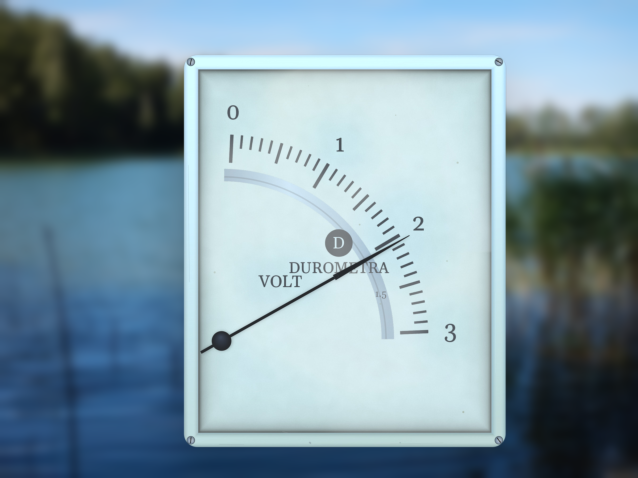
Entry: 2.05 (V)
